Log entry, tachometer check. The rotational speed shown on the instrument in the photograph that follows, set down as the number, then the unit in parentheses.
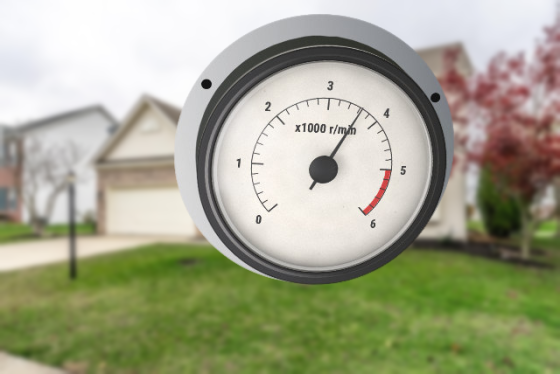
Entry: 3600 (rpm)
